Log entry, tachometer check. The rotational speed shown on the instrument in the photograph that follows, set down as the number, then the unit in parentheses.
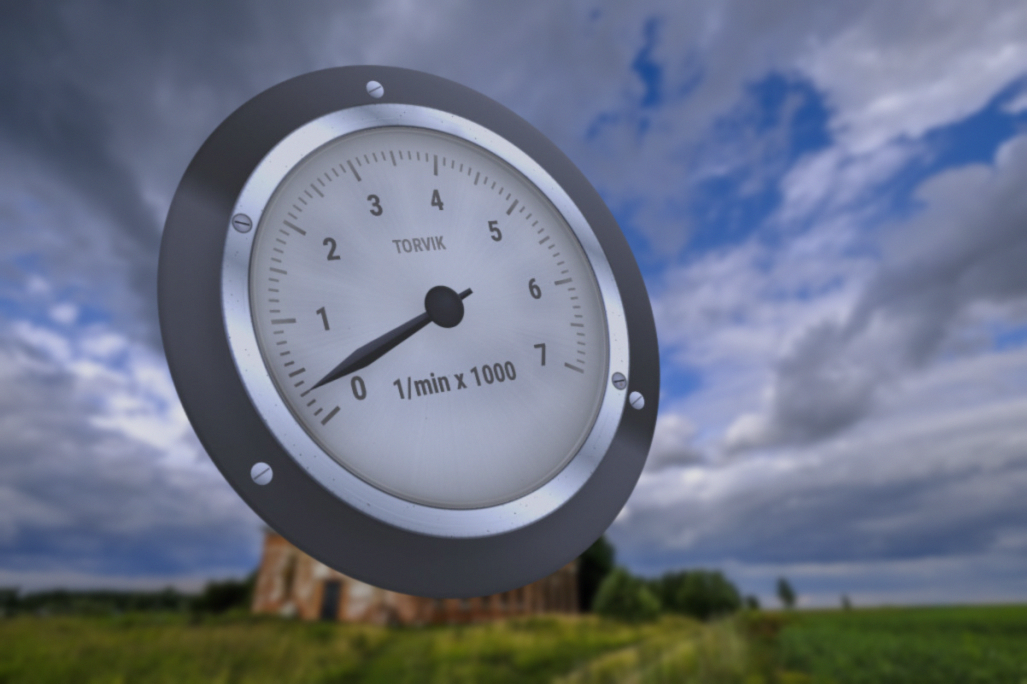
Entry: 300 (rpm)
